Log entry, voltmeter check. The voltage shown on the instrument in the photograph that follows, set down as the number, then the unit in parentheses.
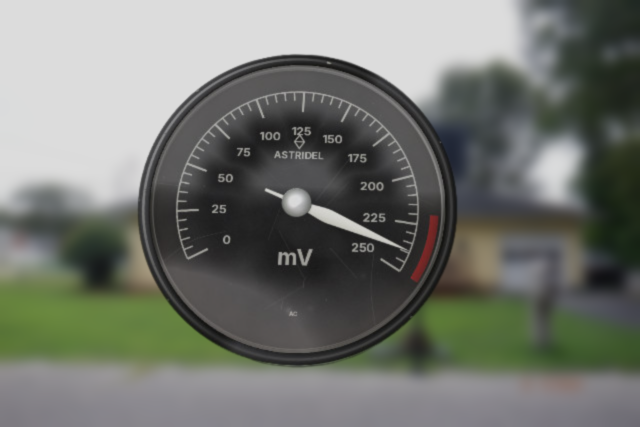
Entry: 240 (mV)
